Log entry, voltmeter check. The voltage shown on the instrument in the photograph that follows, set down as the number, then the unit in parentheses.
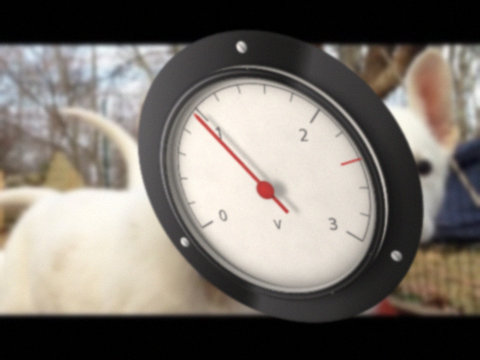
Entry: 1 (V)
